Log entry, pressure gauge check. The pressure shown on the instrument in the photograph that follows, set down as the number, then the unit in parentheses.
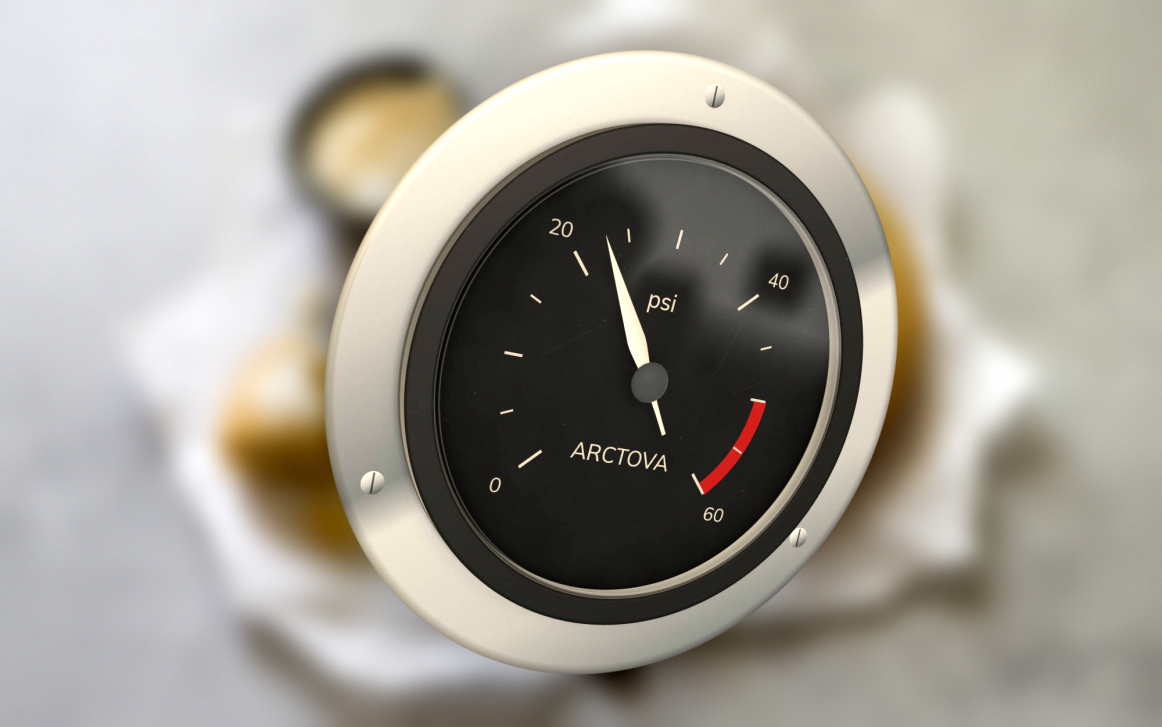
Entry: 22.5 (psi)
